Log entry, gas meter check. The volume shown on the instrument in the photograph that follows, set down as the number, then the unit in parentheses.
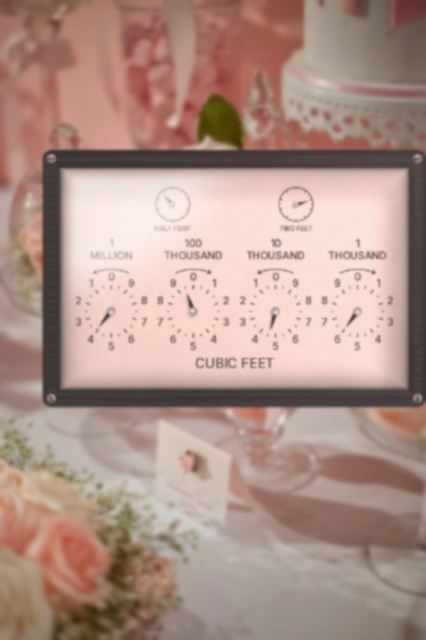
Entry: 394600 (ft³)
